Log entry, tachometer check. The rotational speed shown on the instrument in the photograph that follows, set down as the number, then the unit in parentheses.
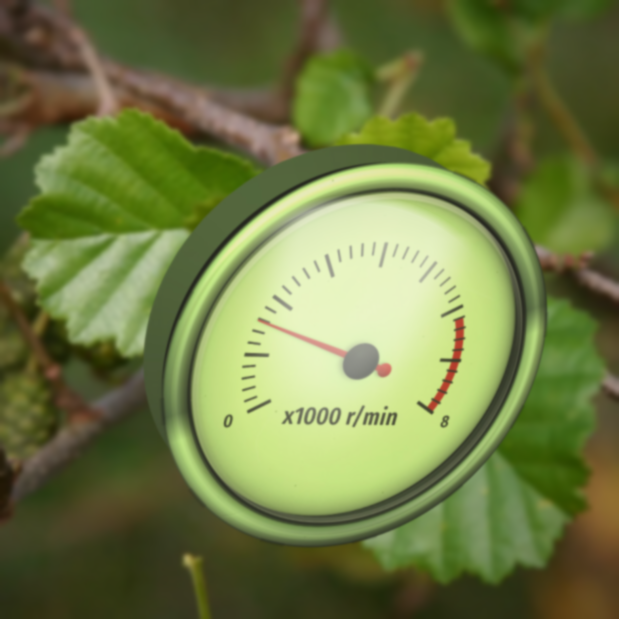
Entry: 1600 (rpm)
